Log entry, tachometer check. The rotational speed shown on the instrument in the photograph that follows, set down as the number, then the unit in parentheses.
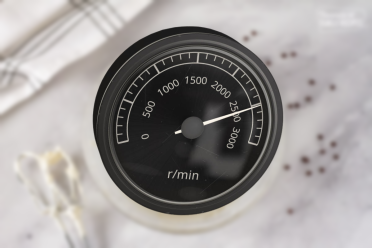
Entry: 2500 (rpm)
